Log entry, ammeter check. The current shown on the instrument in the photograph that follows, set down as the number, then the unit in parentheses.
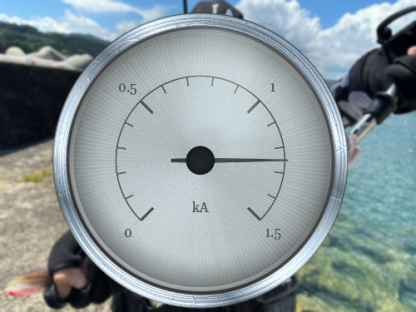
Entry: 1.25 (kA)
